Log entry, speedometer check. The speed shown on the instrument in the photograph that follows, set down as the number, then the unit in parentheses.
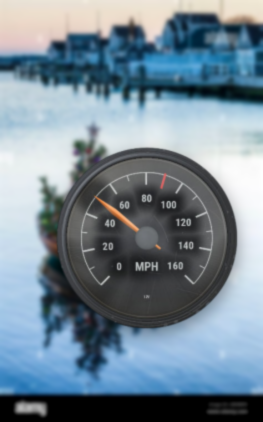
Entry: 50 (mph)
